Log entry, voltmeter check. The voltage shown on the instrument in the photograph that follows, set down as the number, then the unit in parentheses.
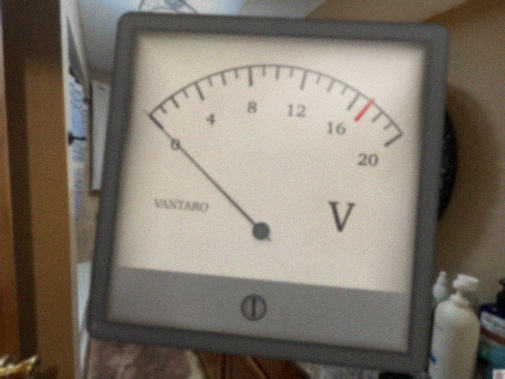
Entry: 0 (V)
